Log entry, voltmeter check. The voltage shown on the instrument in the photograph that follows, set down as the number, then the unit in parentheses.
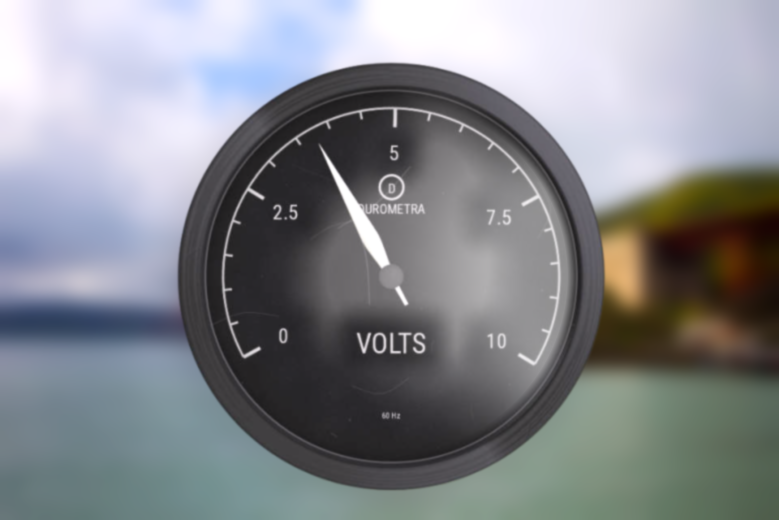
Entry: 3.75 (V)
